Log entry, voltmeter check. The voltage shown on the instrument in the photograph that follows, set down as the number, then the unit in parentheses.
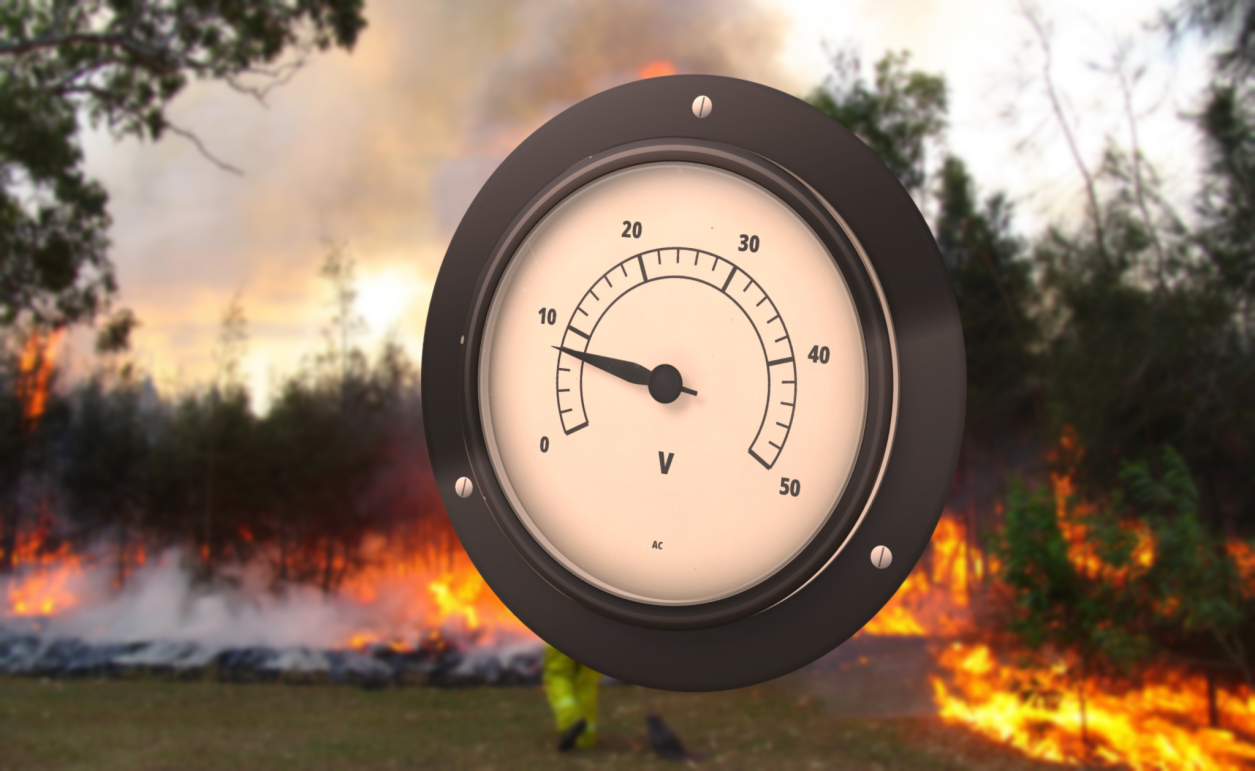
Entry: 8 (V)
